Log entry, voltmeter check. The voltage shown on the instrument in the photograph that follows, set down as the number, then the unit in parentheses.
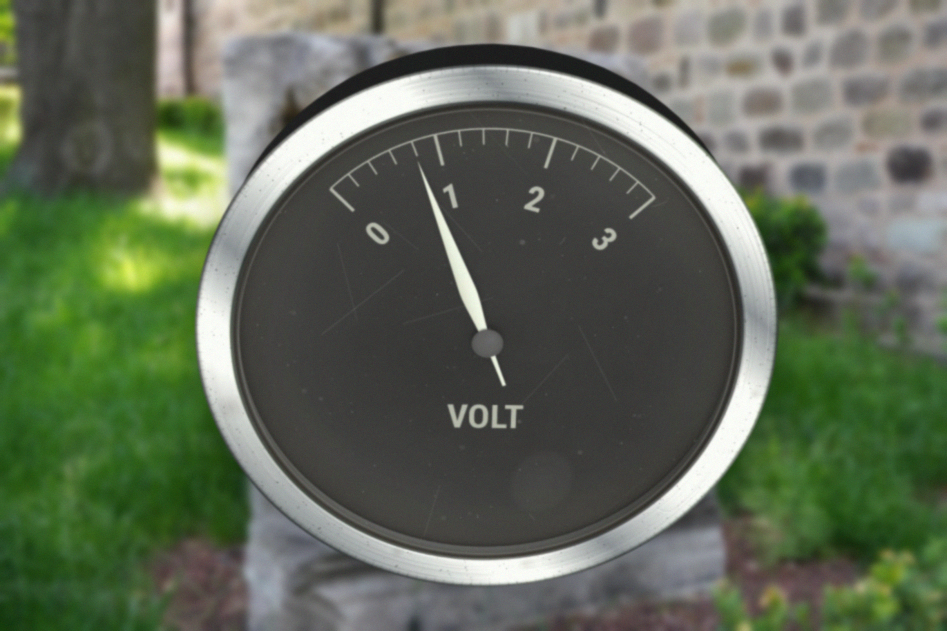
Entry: 0.8 (V)
